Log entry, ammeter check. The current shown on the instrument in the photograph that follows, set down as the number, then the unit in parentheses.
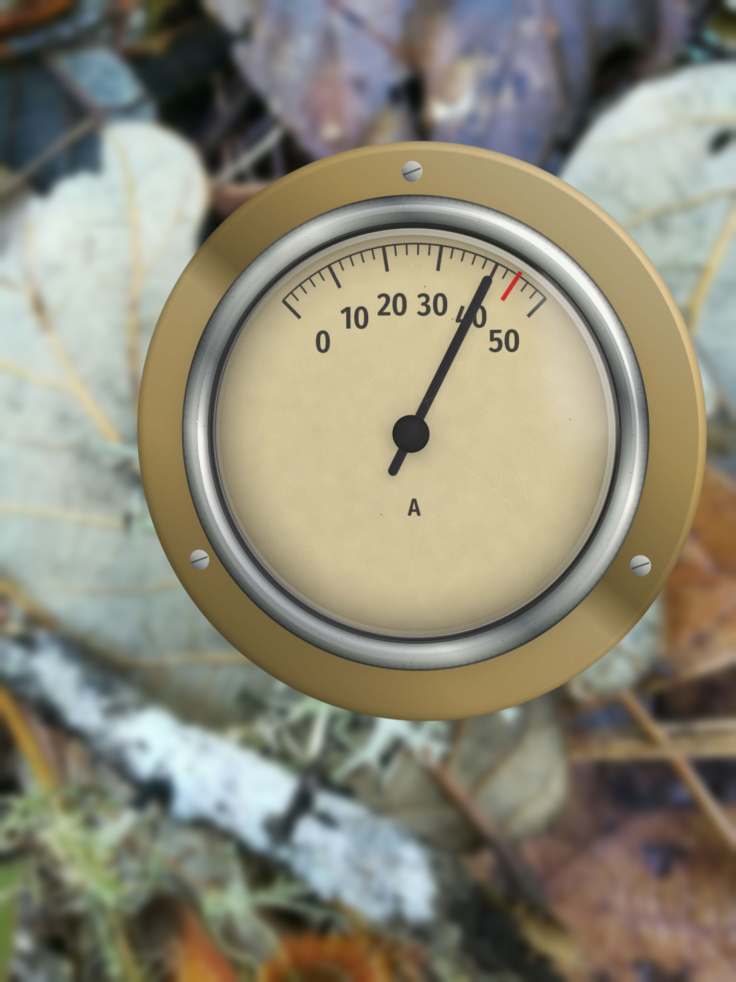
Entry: 40 (A)
